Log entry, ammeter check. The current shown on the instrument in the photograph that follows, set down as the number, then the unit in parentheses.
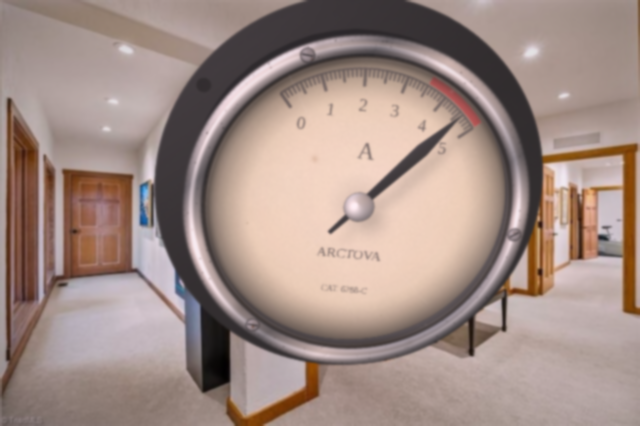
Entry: 4.5 (A)
